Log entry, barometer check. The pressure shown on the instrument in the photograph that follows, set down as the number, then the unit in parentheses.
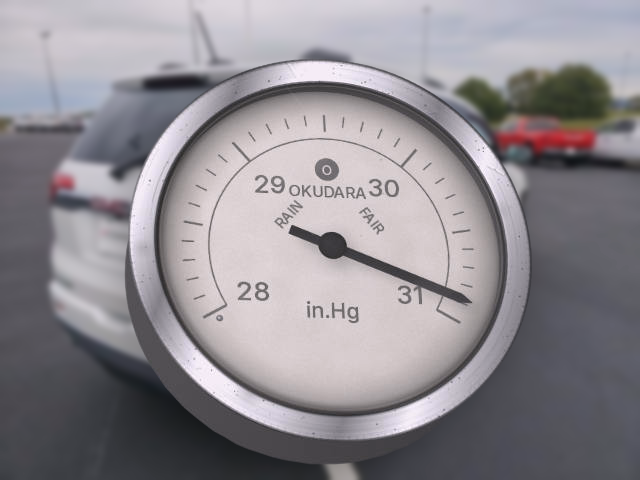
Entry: 30.9 (inHg)
